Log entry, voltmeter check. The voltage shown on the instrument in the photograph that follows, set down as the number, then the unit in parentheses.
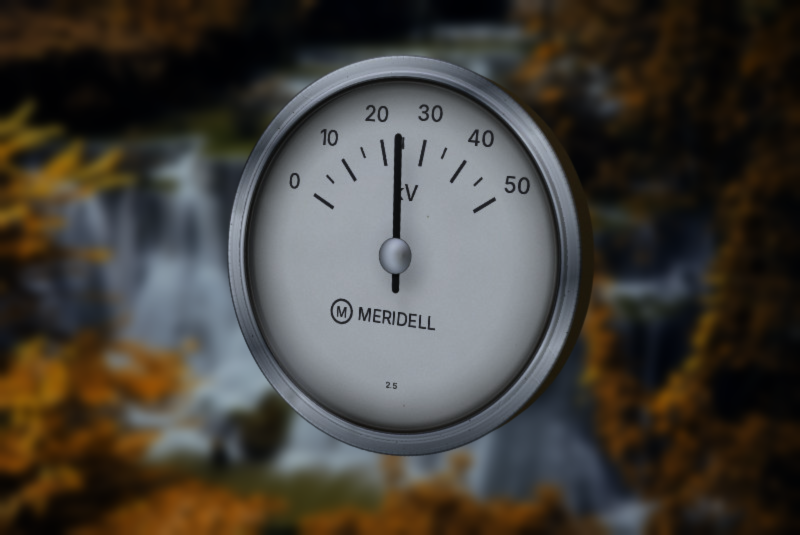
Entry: 25 (kV)
